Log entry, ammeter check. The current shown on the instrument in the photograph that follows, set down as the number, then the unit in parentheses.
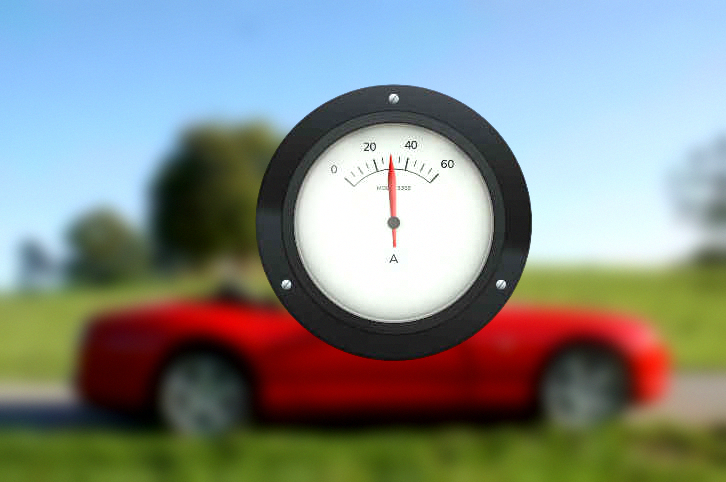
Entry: 30 (A)
